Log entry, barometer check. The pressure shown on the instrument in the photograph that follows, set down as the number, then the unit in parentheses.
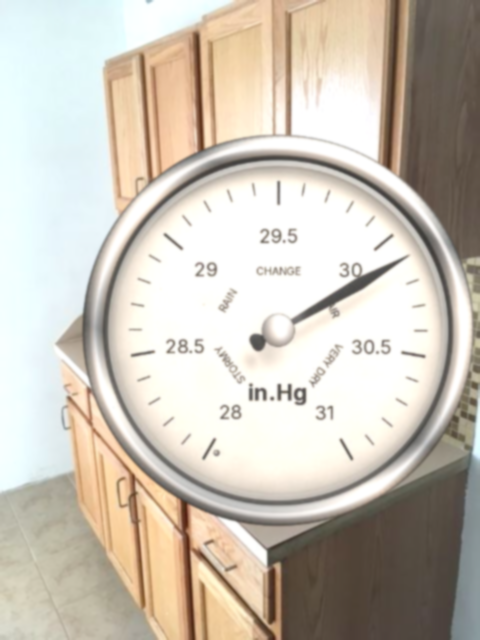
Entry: 30.1 (inHg)
